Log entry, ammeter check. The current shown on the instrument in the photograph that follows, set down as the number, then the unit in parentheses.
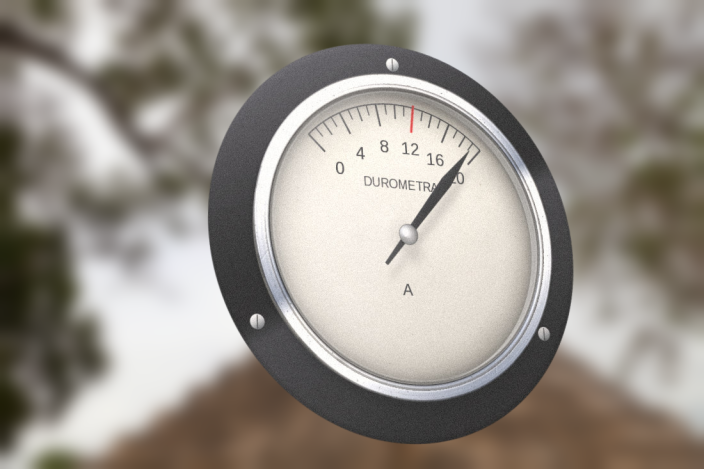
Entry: 19 (A)
